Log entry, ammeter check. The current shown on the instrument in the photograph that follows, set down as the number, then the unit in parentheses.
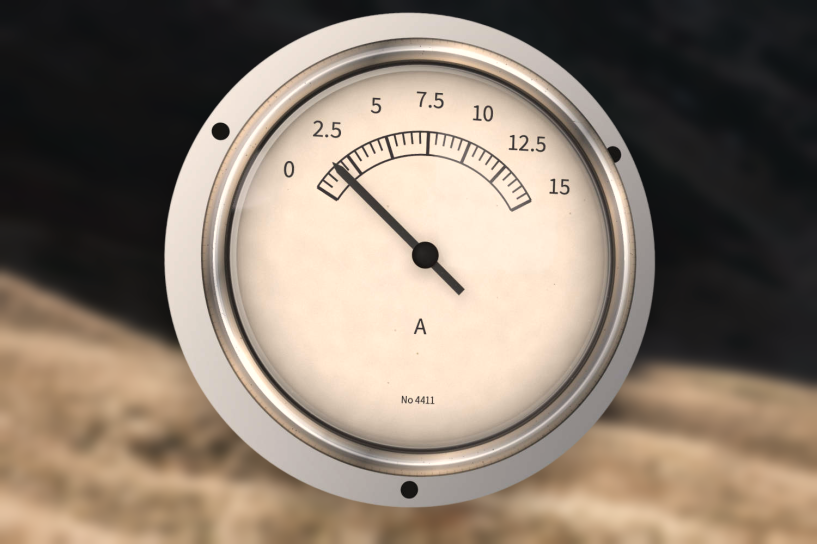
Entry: 1.5 (A)
